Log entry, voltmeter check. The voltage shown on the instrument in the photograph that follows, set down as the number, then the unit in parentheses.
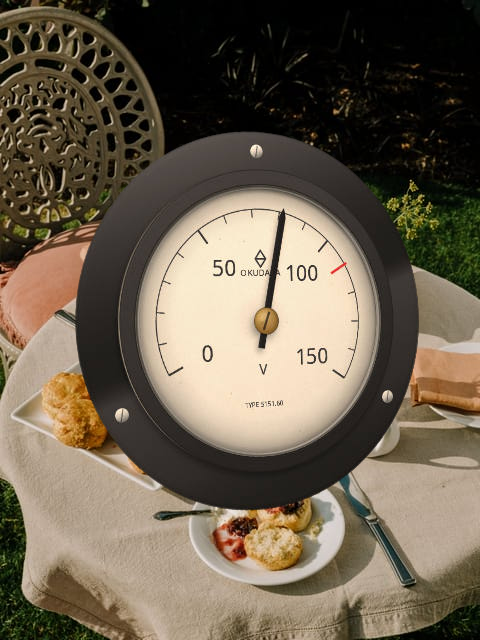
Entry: 80 (V)
